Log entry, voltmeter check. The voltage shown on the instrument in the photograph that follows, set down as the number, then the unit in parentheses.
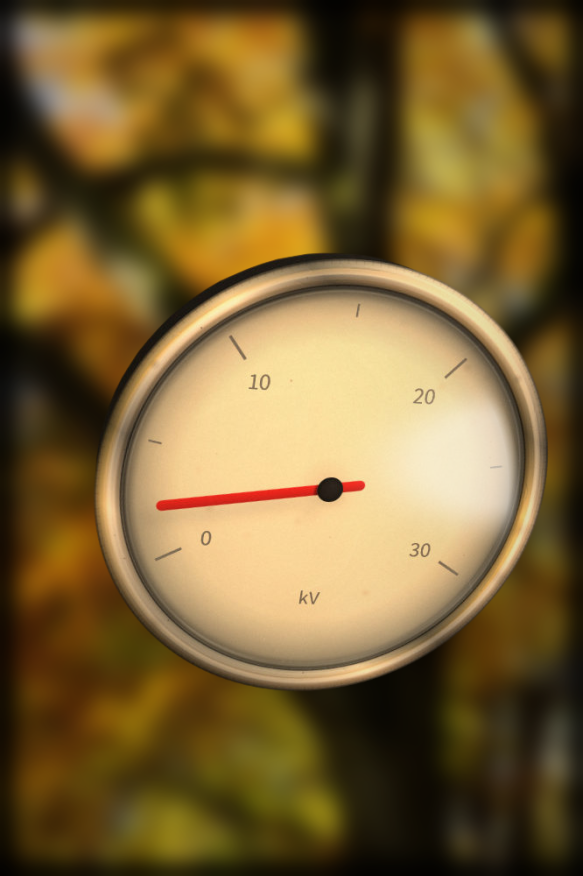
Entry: 2.5 (kV)
